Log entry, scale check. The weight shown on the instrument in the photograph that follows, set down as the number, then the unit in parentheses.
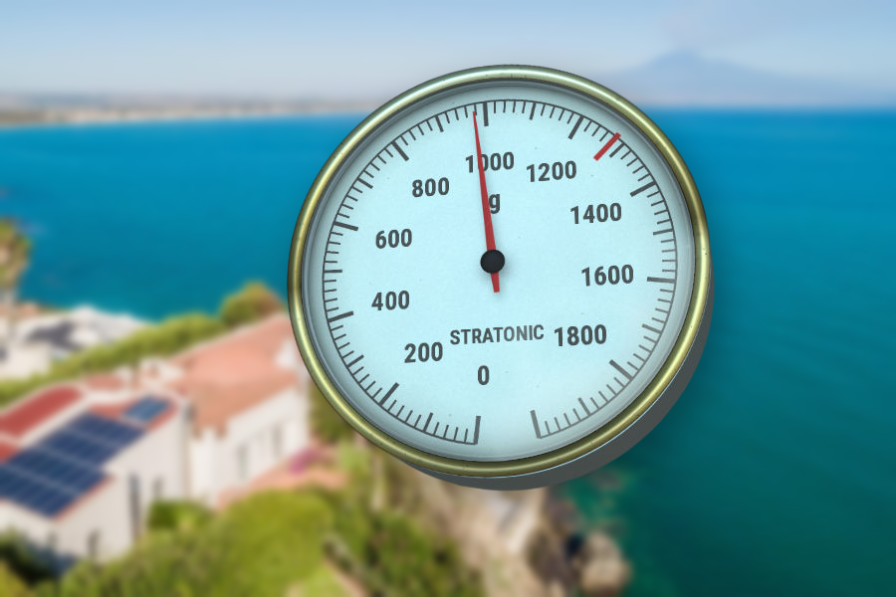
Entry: 980 (g)
